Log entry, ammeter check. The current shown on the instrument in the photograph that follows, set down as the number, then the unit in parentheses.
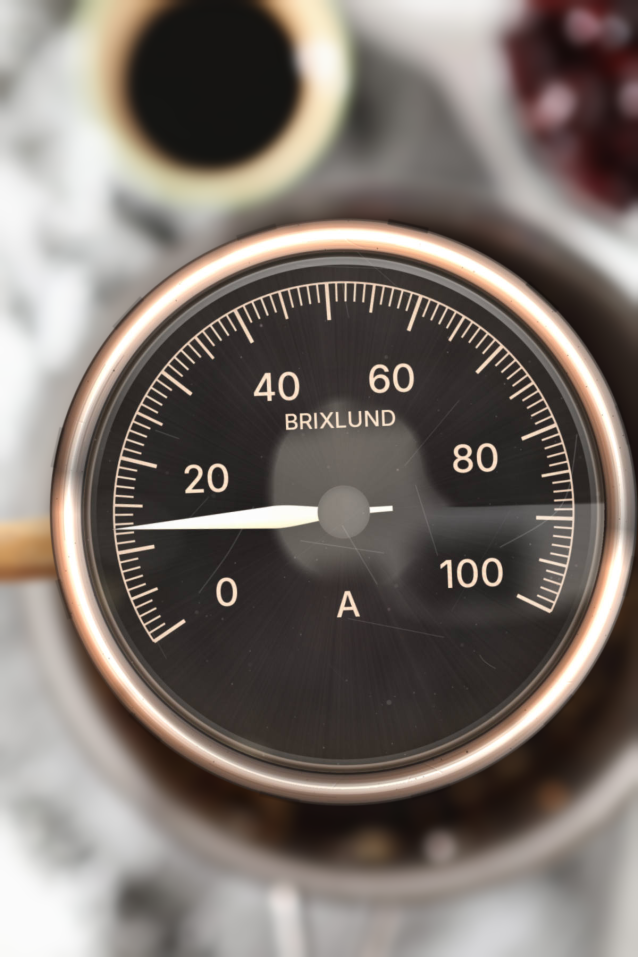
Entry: 12.5 (A)
